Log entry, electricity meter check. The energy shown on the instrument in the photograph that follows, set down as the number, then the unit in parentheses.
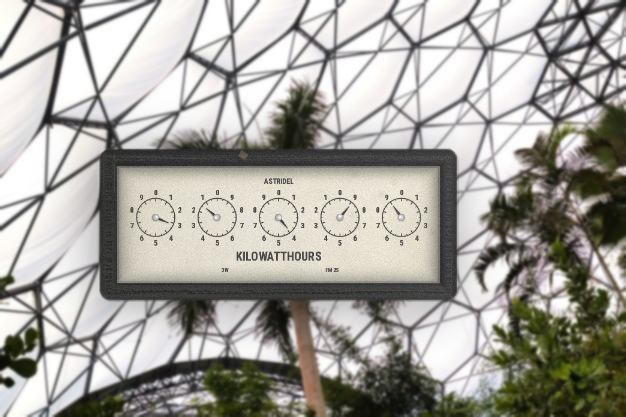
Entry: 31389 (kWh)
